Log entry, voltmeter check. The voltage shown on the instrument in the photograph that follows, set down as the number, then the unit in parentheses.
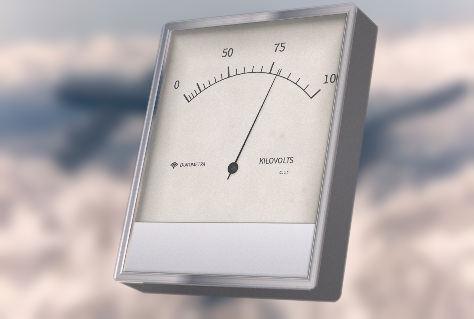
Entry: 80 (kV)
